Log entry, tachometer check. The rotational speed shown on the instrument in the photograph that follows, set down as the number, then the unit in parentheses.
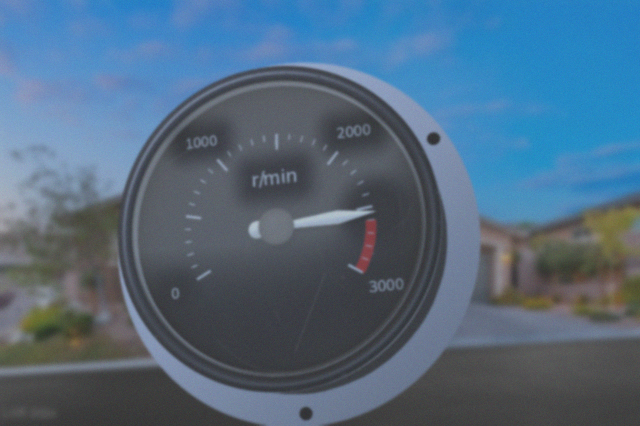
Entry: 2550 (rpm)
